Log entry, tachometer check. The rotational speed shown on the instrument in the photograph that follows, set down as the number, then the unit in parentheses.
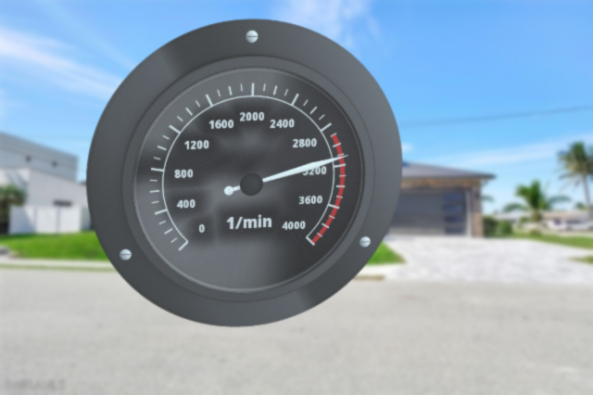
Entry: 3100 (rpm)
